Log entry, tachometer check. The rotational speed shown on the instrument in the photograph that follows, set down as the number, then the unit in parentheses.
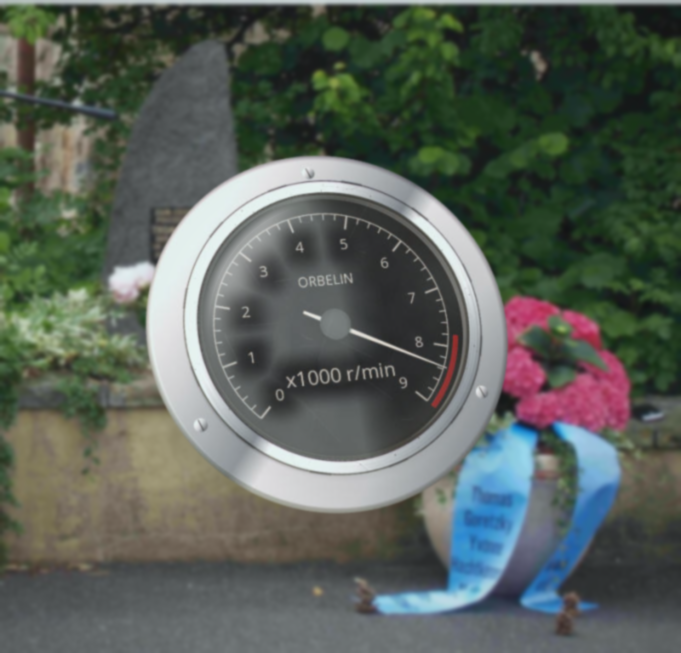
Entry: 8400 (rpm)
